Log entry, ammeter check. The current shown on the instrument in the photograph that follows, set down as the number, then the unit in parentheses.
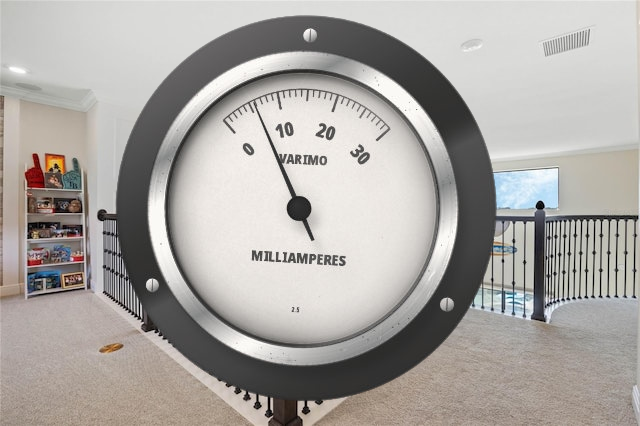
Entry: 6 (mA)
